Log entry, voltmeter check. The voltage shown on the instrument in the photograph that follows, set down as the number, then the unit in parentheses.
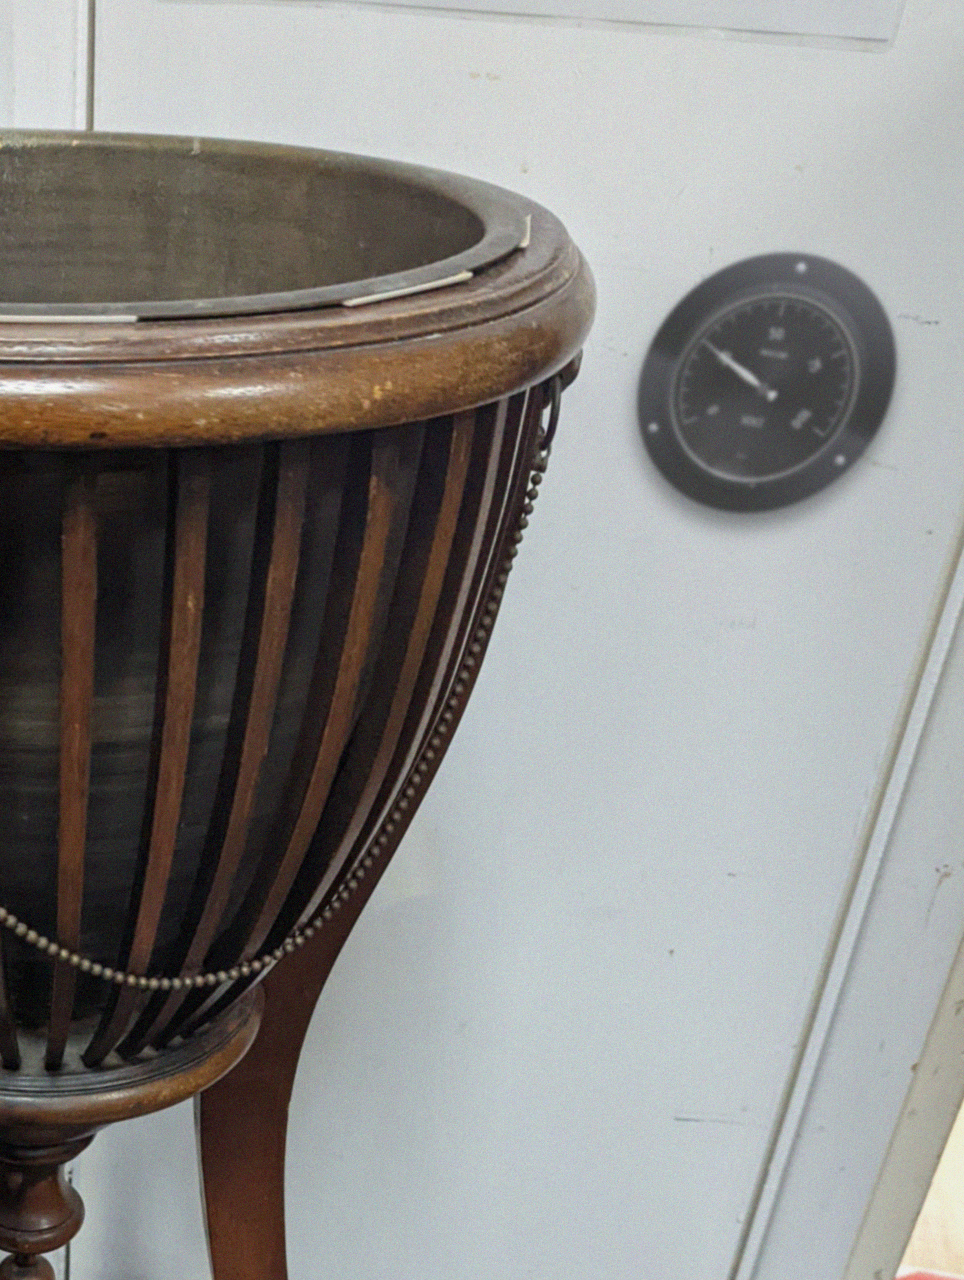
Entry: 25 (V)
